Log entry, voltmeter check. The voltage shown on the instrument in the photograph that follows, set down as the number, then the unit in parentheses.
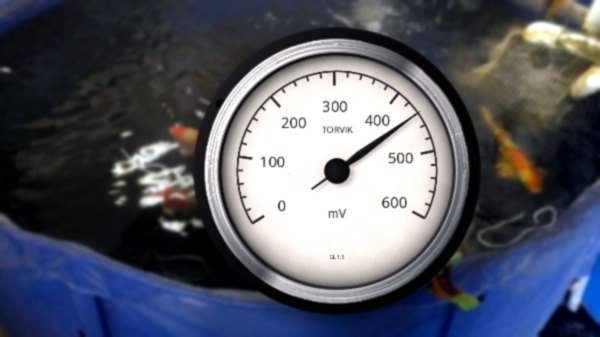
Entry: 440 (mV)
